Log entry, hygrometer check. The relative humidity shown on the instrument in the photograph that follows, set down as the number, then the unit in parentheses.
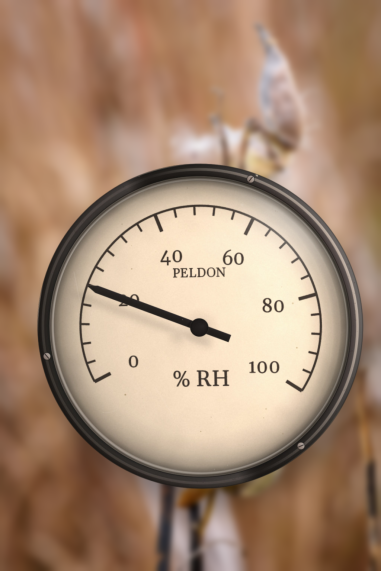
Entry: 20 (%)
